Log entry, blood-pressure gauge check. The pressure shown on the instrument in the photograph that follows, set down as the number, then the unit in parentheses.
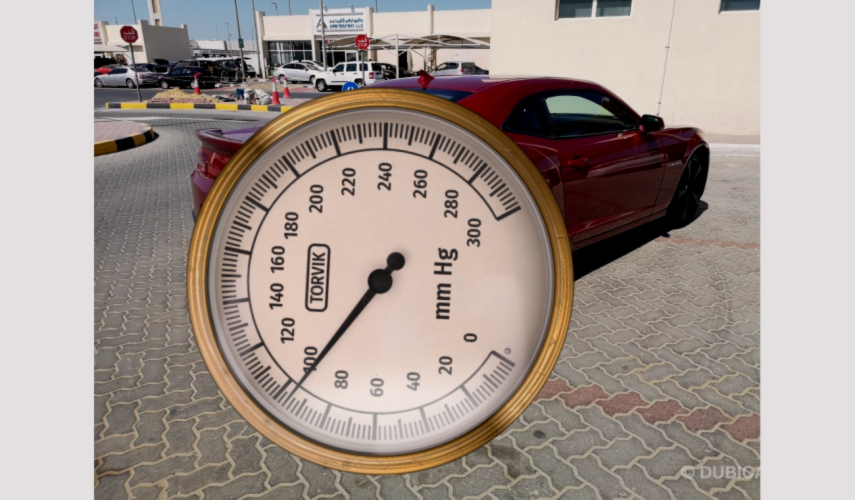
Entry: 96 (mmHg)
